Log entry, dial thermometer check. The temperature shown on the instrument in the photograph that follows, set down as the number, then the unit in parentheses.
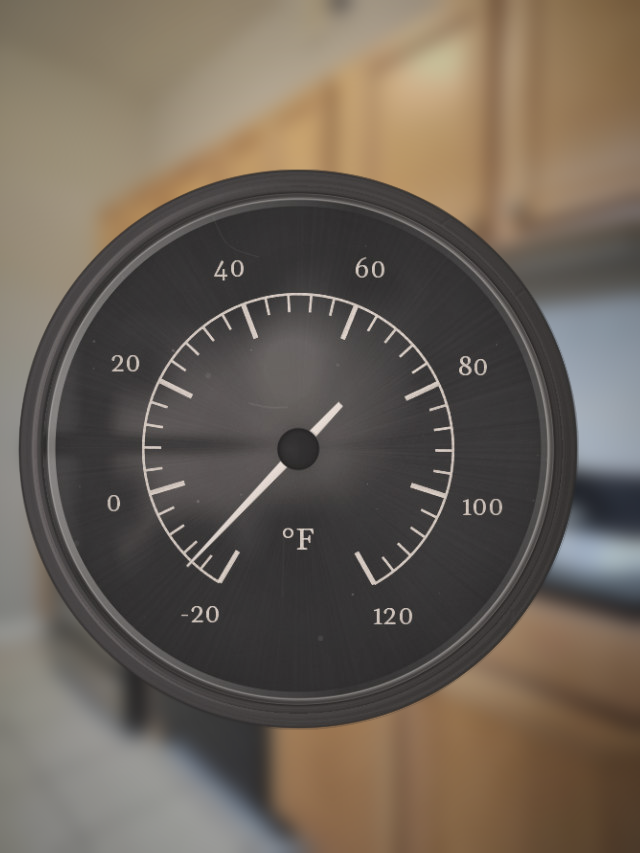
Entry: -14 (°F)
